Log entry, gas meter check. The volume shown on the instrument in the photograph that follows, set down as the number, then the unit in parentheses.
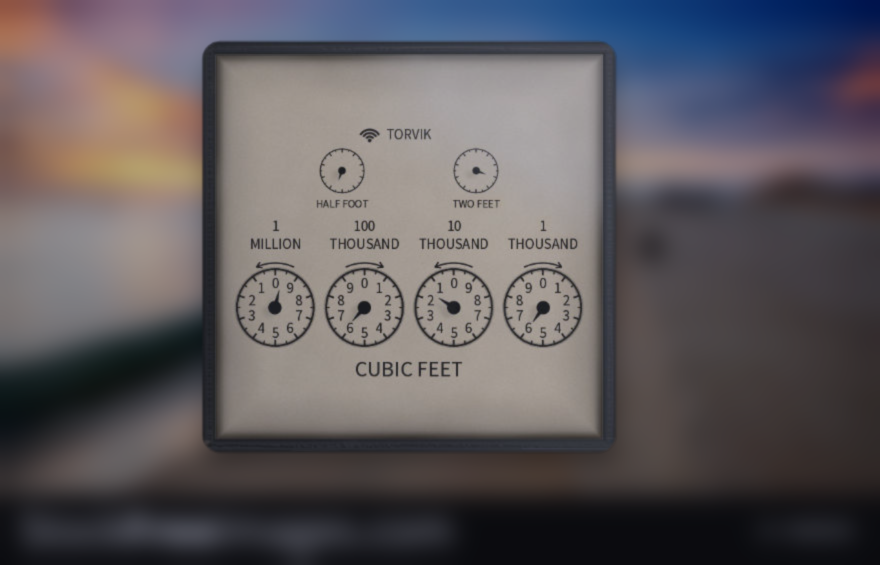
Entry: 961600 (ft³)
